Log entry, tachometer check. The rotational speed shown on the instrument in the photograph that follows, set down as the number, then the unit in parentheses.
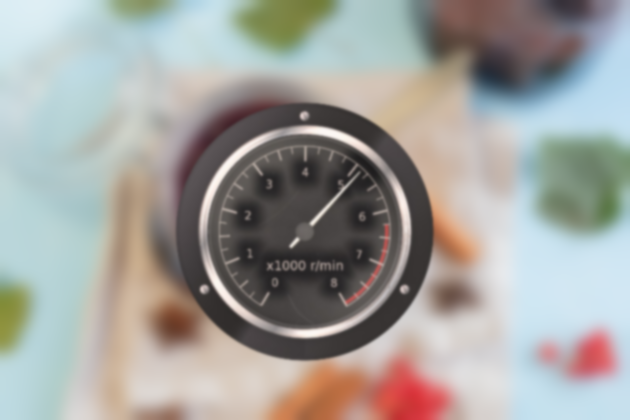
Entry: 5125 (rpm)
